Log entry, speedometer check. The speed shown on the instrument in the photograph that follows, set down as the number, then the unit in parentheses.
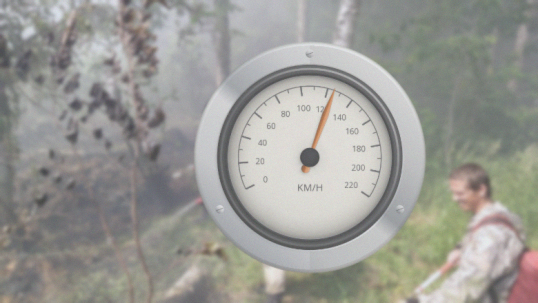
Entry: 125 (km/h)
